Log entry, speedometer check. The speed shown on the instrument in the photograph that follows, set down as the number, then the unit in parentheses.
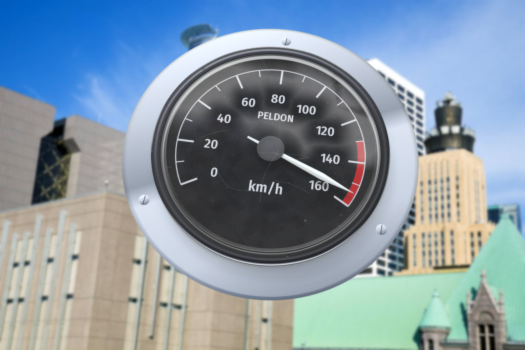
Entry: 155 (km/h)
